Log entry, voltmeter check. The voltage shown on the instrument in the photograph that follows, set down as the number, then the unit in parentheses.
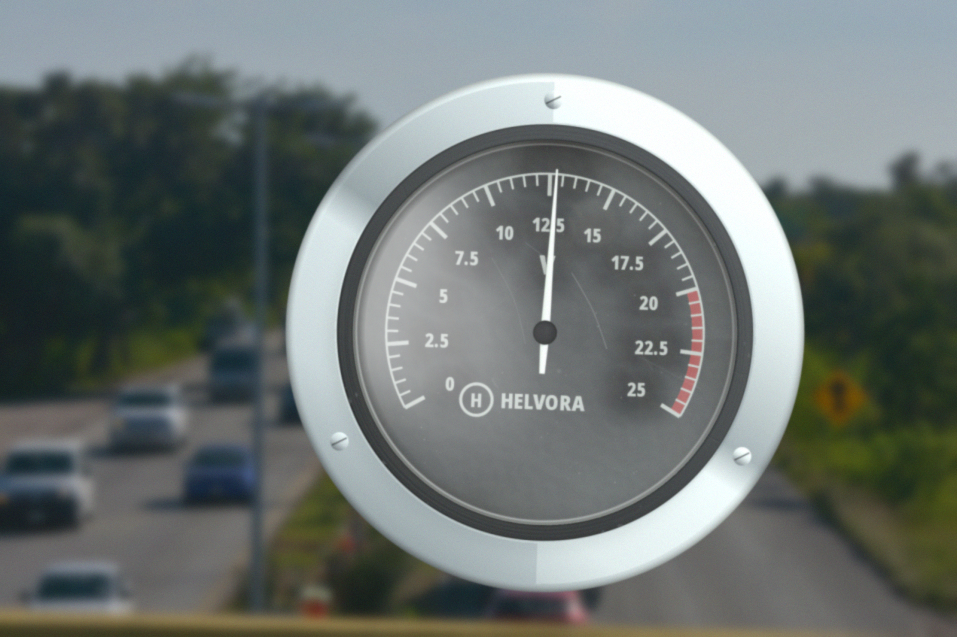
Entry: 12.75 (V)
